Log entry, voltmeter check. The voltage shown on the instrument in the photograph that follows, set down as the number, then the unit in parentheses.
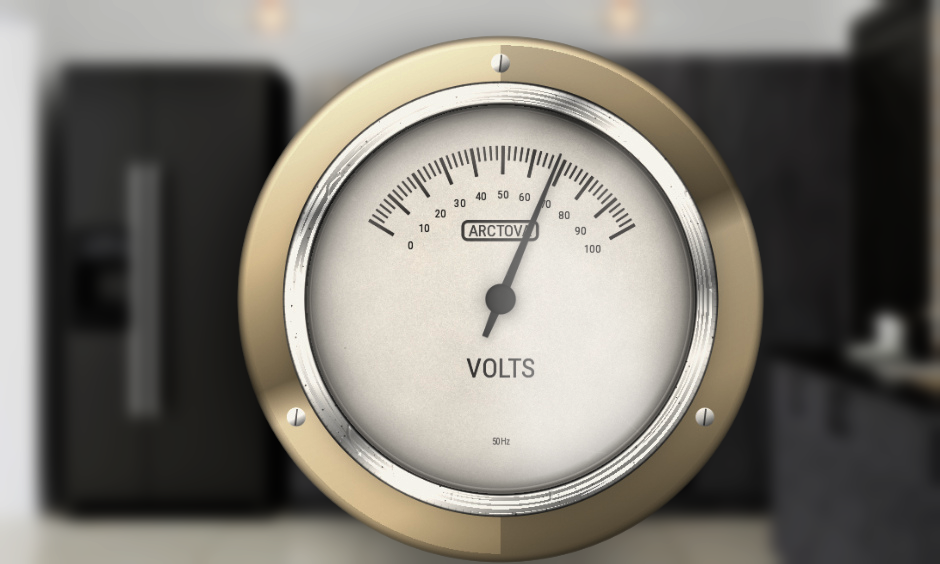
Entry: 68 (V)
